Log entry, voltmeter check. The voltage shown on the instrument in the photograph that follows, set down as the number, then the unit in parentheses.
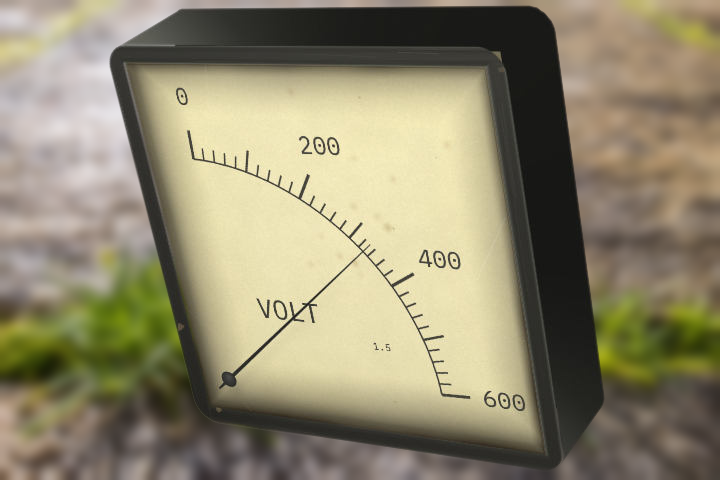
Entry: 330 (V)
